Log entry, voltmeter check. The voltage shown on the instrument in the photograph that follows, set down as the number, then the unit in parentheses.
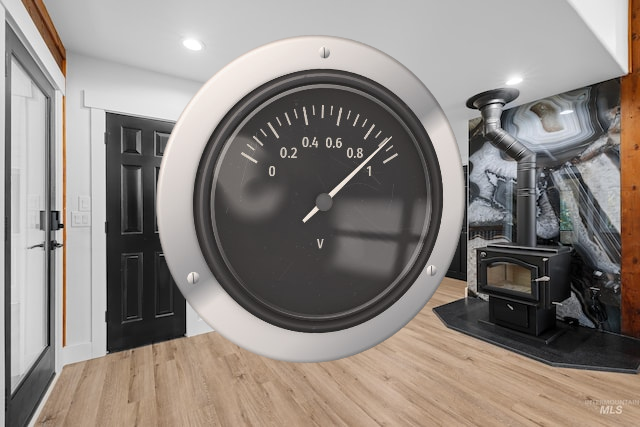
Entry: 0.9 (V)
